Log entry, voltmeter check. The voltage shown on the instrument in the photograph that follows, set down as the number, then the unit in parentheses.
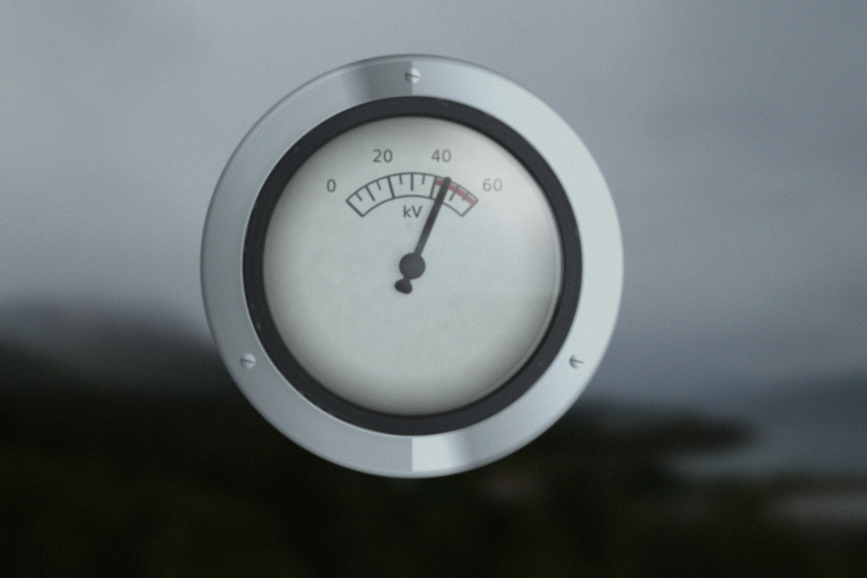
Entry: 45 (kV)
